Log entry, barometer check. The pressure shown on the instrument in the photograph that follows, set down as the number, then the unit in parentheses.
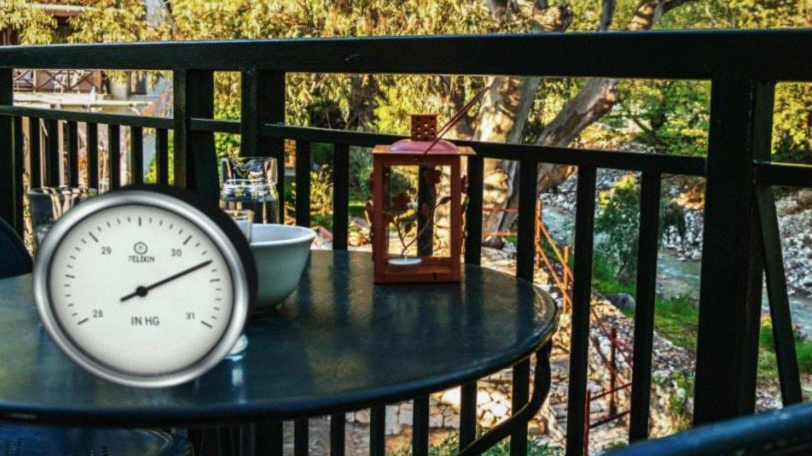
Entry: 30.3 (inHg)
